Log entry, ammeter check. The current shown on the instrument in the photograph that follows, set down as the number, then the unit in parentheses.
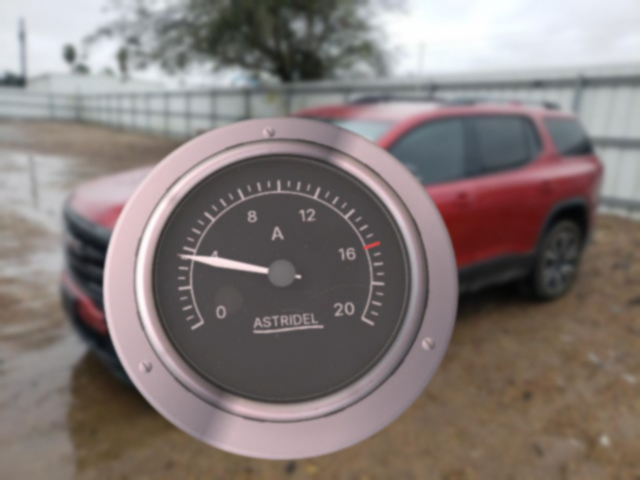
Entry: 3.5 (A)
